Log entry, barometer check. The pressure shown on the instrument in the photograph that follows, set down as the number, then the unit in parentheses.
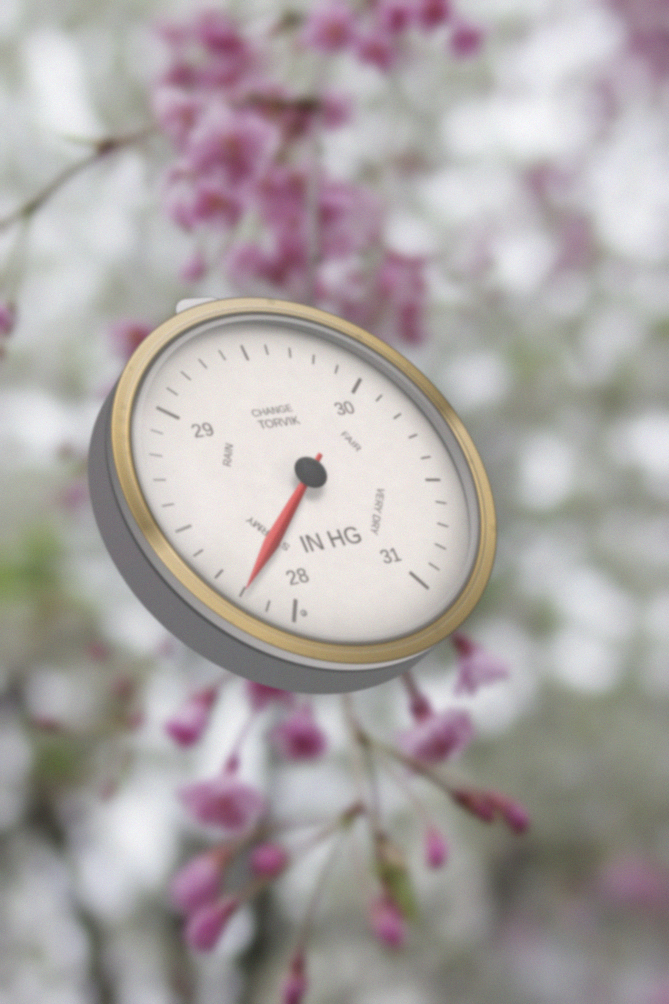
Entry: 28.2 (inHg)
